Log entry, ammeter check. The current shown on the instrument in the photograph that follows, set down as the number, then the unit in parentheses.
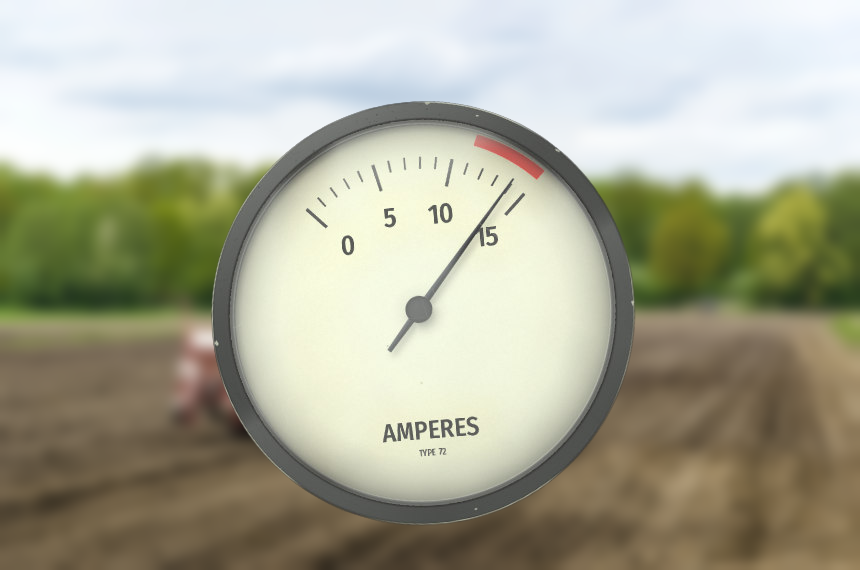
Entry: 14 (A)
